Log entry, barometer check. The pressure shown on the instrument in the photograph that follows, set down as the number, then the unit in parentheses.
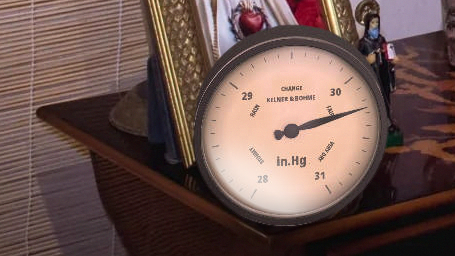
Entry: 30.25 (inHg)
